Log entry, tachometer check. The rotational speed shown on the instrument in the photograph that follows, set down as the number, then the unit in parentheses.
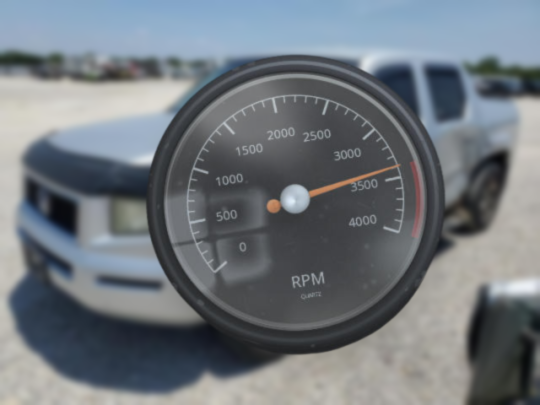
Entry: 3400 (rpm)
